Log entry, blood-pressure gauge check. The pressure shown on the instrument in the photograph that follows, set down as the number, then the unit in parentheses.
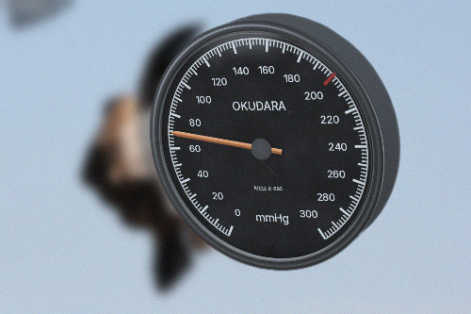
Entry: 70 (mmHg)
